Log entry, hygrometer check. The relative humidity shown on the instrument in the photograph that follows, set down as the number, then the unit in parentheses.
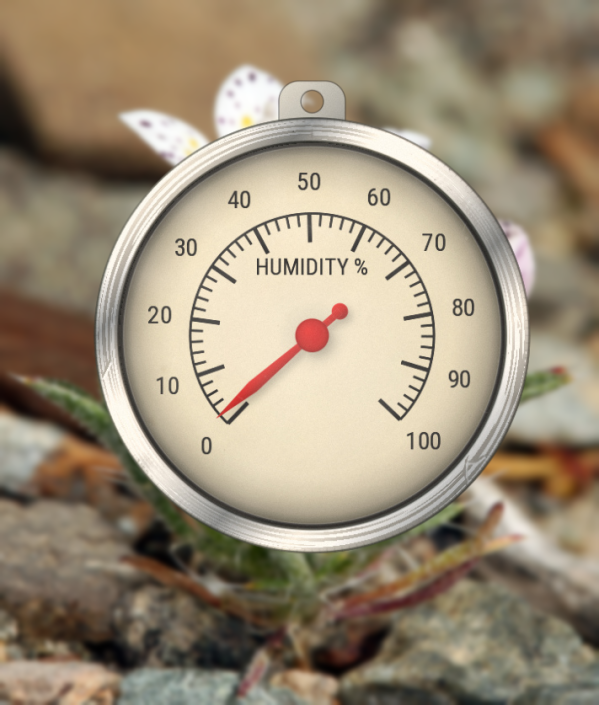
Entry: 2 (%)
